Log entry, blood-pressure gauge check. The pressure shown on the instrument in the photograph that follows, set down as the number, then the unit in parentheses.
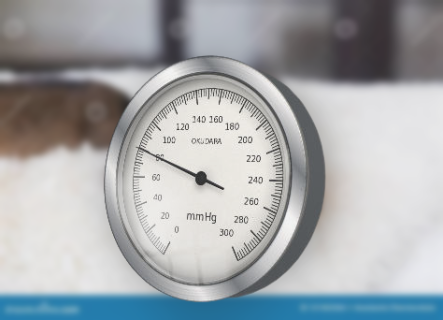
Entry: 80 (mmHg)
